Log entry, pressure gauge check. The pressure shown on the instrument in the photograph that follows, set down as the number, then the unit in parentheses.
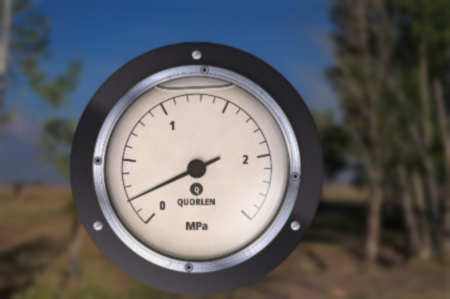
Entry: 0.2 (MPa)
